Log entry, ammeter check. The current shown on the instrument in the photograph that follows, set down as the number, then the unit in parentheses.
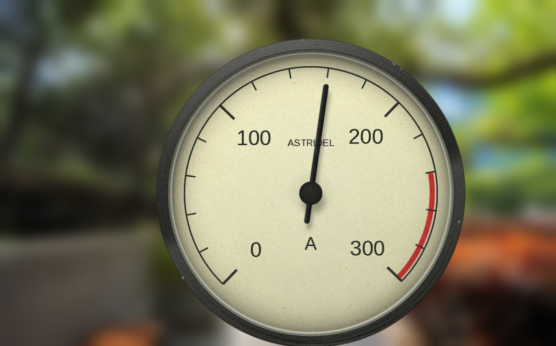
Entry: 160 (A)
